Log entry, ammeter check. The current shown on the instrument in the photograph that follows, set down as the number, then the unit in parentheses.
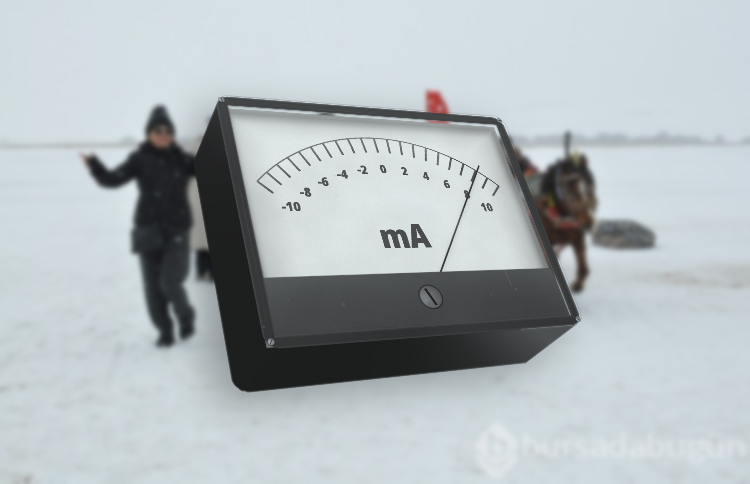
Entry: 8 (mA)
